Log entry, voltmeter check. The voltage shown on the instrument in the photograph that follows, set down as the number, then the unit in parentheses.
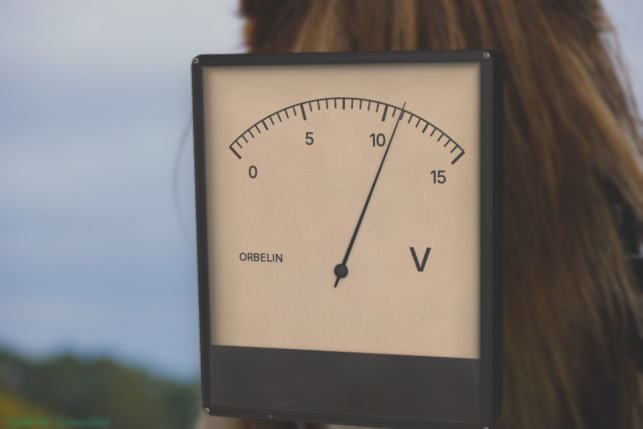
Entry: 11 (V)
